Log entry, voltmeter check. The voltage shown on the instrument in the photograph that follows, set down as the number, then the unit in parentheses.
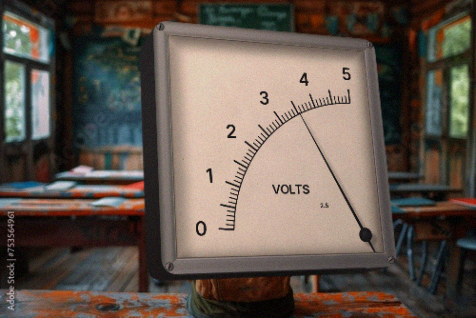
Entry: 3.5 (V)
